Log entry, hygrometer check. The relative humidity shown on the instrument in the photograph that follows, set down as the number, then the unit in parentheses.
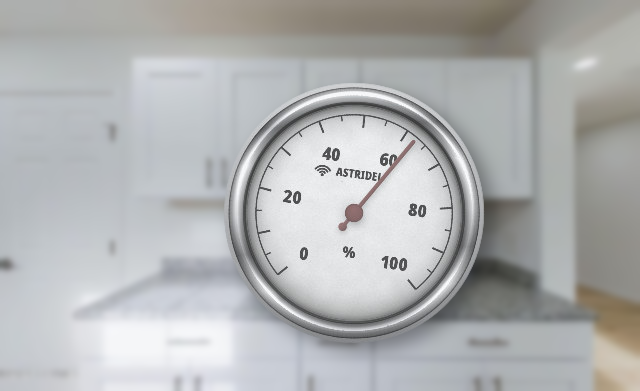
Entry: 62.5 (%)
